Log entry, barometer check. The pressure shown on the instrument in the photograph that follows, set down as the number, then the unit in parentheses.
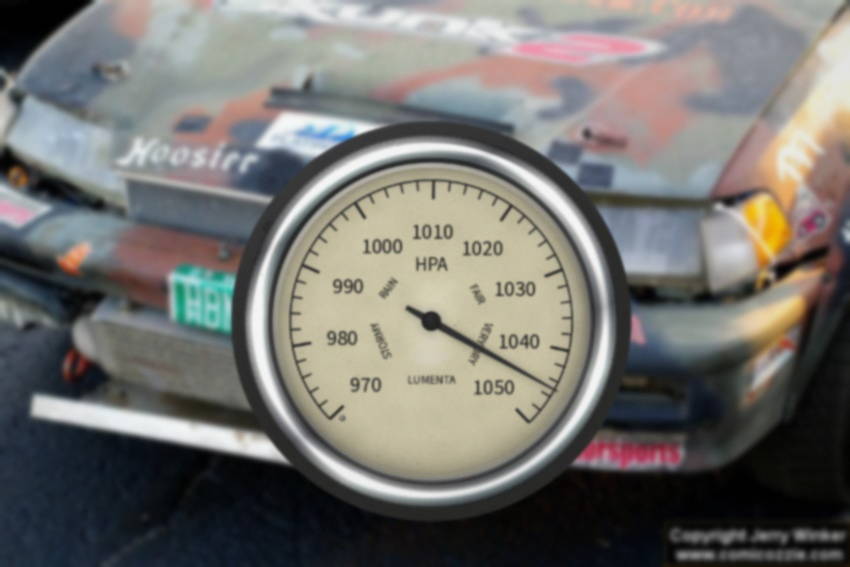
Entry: 1045 (hPa)
